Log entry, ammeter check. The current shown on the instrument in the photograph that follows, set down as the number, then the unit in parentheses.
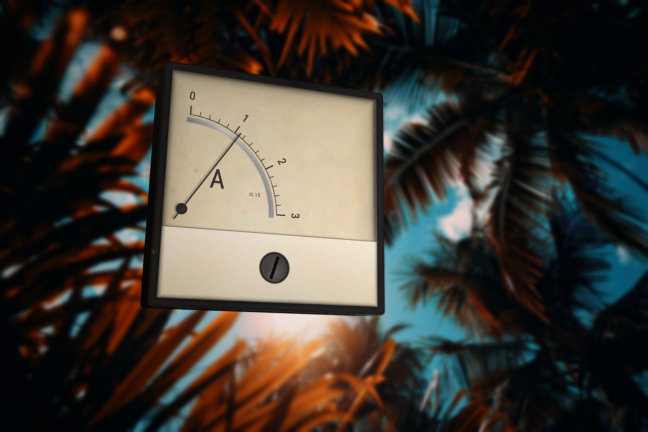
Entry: 1.1 (A)
